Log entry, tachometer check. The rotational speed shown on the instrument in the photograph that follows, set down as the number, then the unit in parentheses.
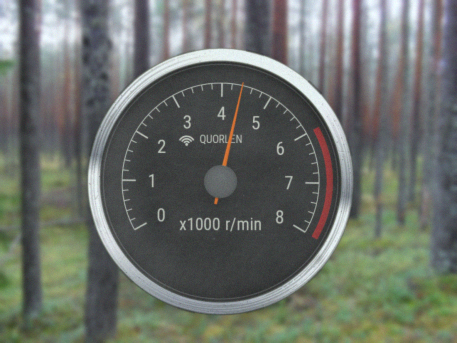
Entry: 4400 (rpm)
